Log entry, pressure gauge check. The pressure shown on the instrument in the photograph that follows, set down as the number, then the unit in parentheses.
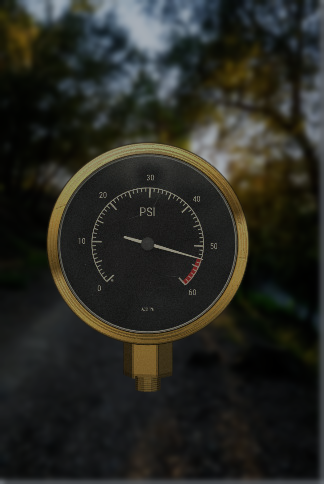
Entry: 53 (psi)
